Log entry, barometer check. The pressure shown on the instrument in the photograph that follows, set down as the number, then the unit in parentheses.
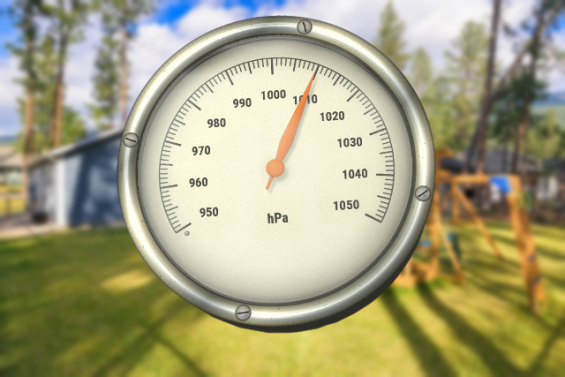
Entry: 1010 (hPa)
